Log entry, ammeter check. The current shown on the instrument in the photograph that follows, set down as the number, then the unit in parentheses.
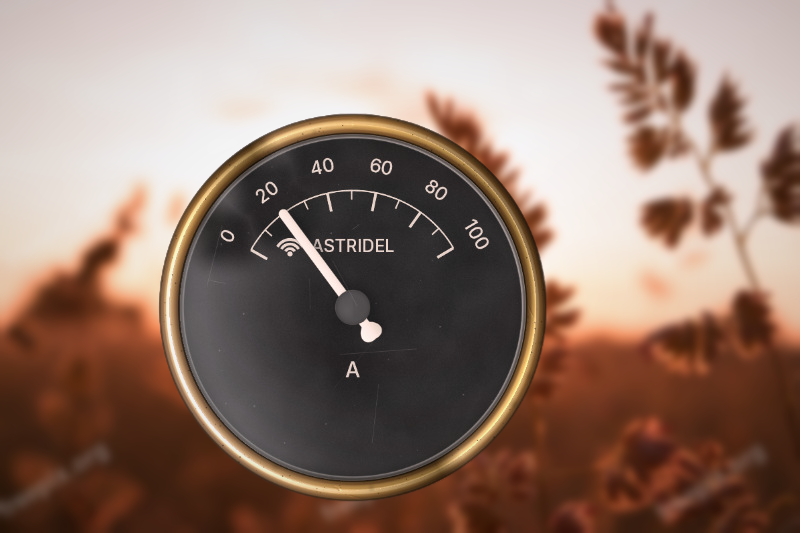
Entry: 20 (A)
